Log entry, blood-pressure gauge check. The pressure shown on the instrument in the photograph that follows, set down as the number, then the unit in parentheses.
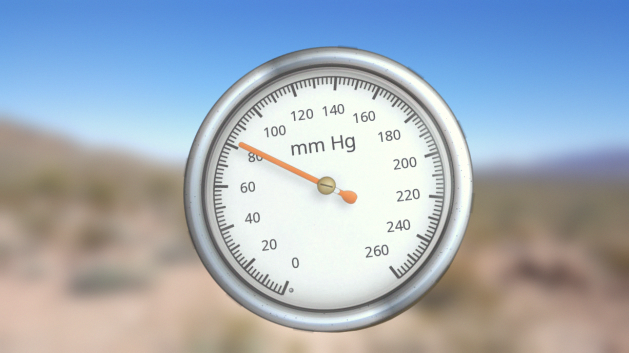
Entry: 82 (mmHg)
